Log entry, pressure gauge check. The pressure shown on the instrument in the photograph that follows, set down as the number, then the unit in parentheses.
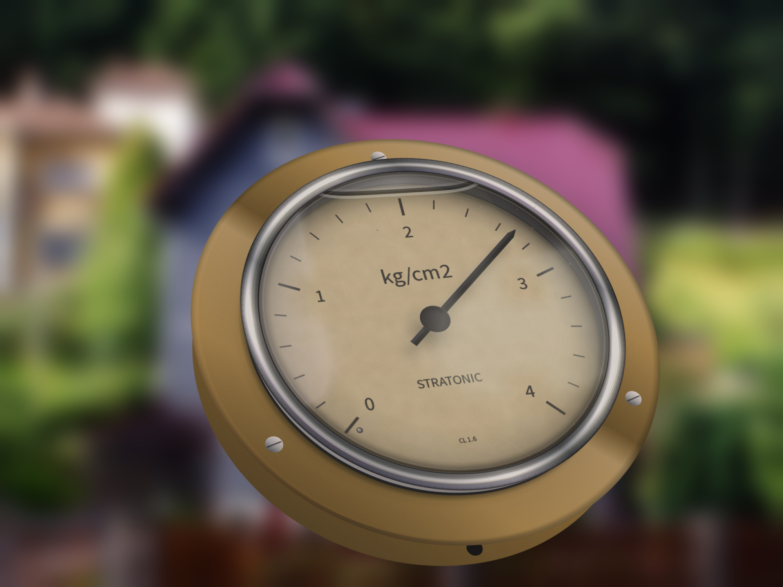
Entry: 2.7 (kg/cm²)
